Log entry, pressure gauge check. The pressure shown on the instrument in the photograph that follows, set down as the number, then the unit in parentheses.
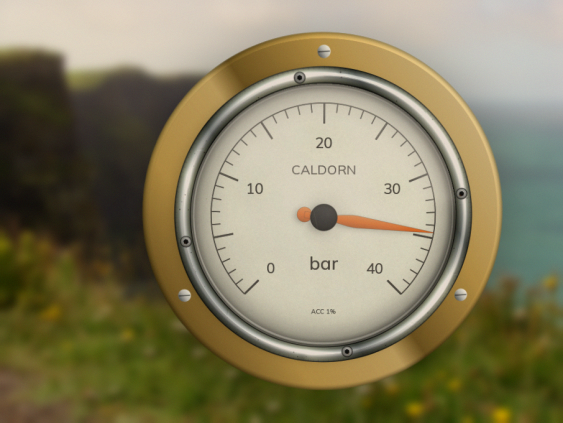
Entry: 34.5 (bar)
